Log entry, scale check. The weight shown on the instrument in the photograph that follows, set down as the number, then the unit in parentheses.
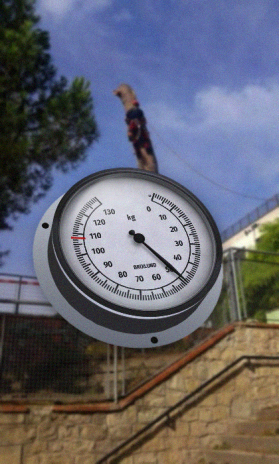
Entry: 50 (kg)
